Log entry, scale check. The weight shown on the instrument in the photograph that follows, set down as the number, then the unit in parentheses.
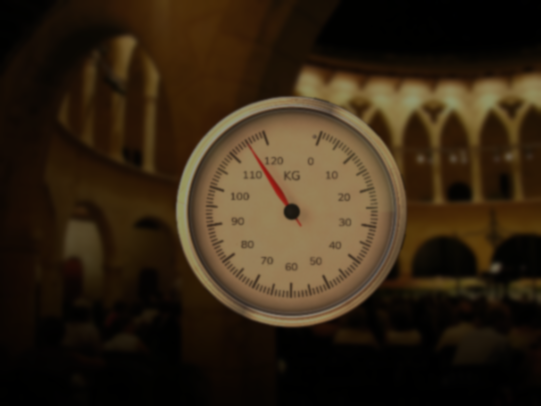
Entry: 115 (kg)
